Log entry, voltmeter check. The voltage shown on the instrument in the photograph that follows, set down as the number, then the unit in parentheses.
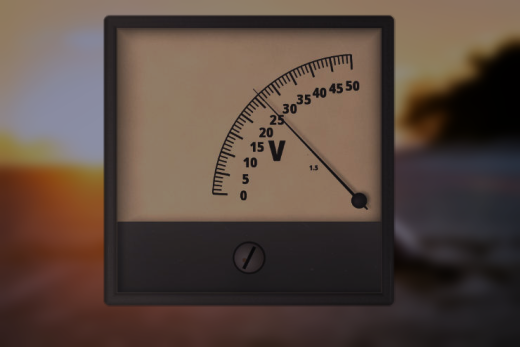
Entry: 26 (V)
